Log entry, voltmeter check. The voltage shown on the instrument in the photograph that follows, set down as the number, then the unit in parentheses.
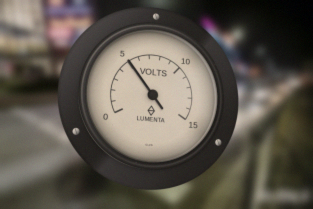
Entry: 5 (V)
